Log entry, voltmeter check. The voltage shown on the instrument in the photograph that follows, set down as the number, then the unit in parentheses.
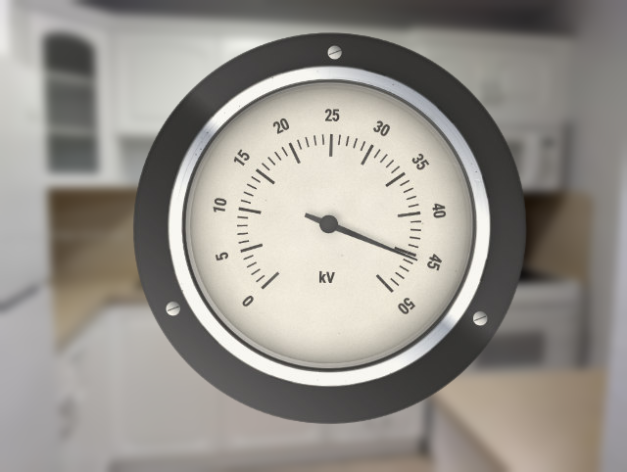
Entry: 45.5 (kV)
